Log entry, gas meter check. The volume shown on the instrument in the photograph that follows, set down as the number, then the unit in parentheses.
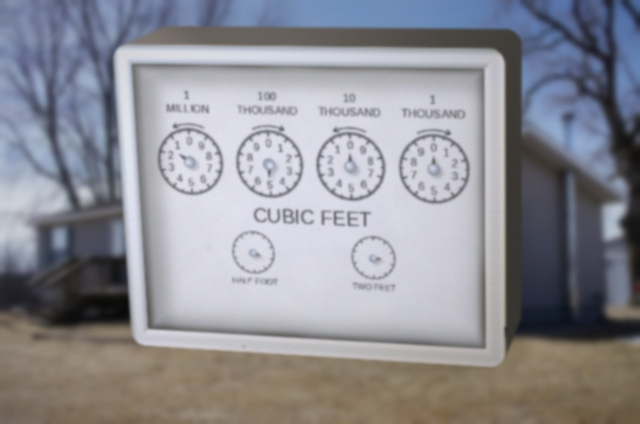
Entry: 150000 (ft³)
